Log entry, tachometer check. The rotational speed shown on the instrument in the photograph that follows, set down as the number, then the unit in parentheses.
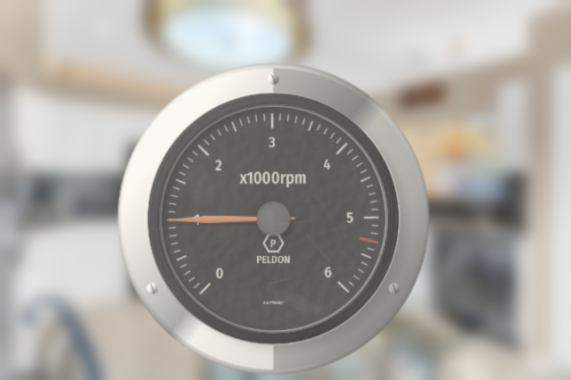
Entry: 1000 (rpm)
